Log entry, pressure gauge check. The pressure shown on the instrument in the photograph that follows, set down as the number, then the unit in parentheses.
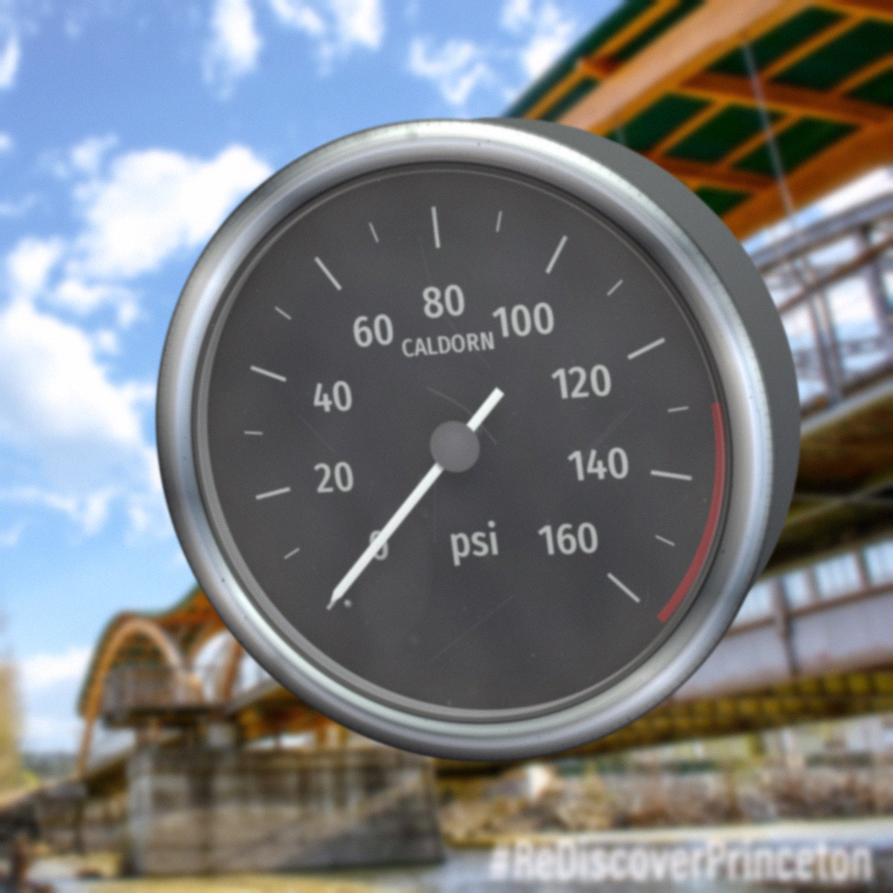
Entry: 0 (psi)
